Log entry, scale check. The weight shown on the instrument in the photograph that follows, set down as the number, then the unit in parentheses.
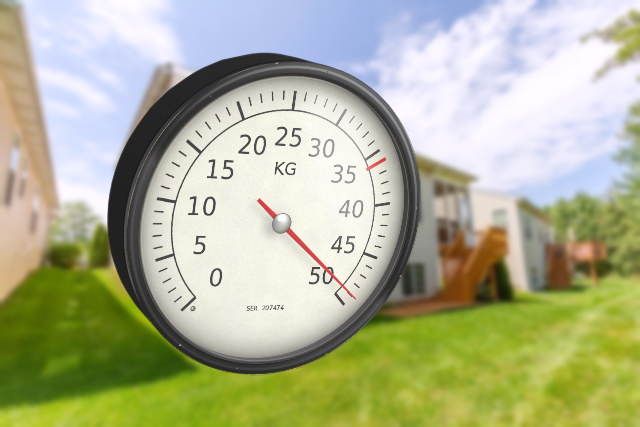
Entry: 49 (kg)
